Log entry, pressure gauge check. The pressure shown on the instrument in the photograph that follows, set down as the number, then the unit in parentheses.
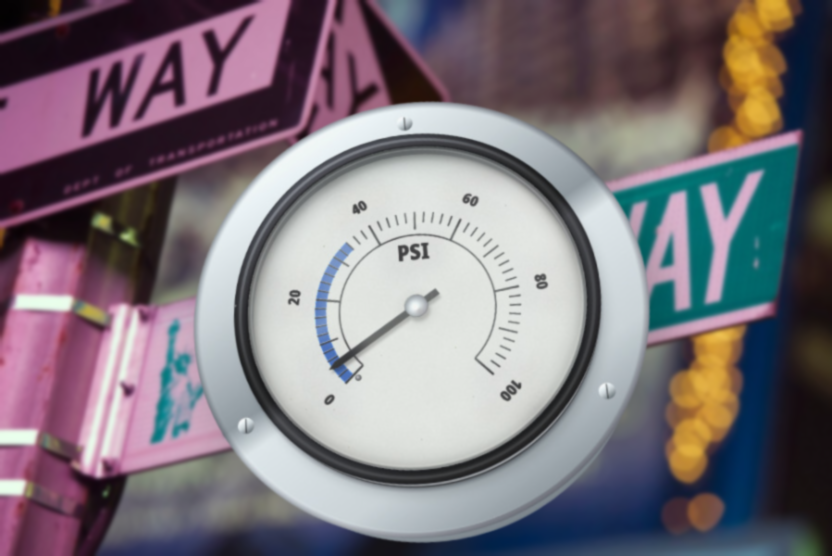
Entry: 4 (psi)
